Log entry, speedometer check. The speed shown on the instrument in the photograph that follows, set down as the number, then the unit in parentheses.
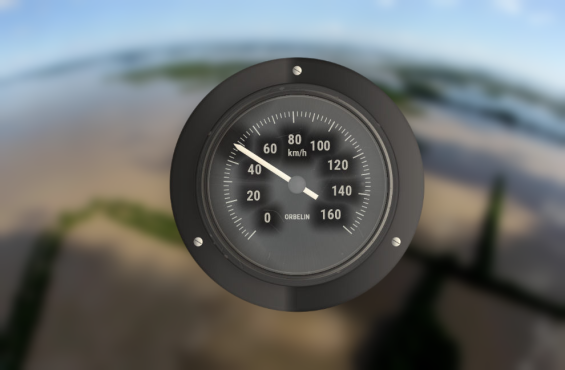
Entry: 48 (km/h)
